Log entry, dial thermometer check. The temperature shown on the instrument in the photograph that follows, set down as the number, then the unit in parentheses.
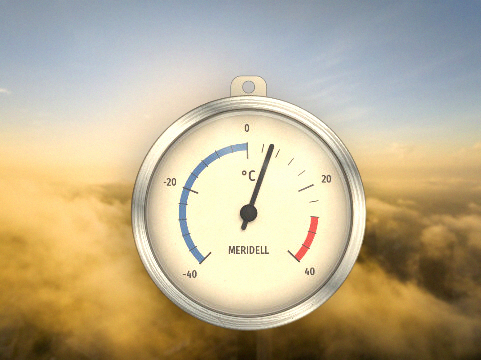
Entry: 6 (°C)
